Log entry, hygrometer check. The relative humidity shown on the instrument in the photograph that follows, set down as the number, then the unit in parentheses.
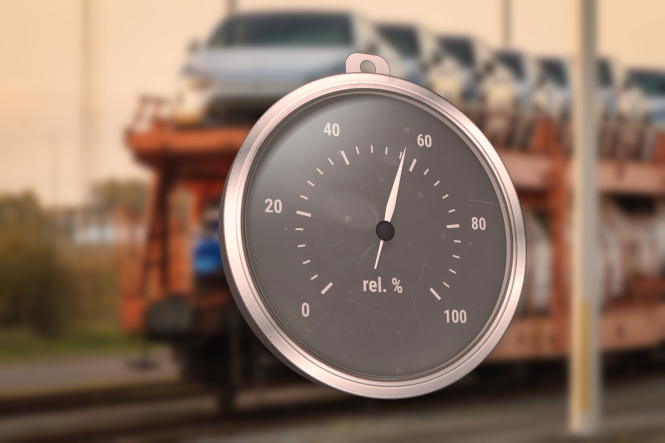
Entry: 56 (%)
